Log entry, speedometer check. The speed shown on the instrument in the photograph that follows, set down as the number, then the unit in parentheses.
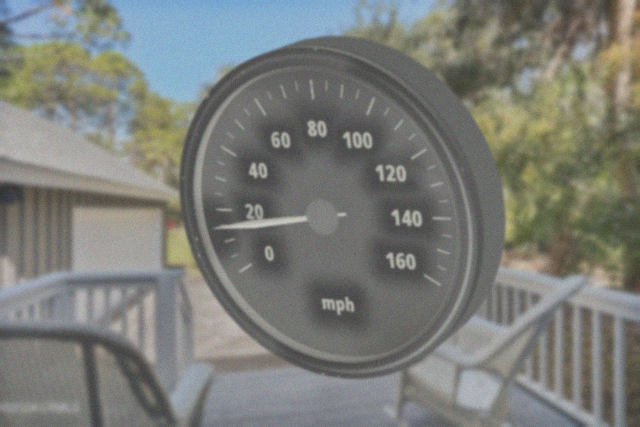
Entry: 15 (mph)
